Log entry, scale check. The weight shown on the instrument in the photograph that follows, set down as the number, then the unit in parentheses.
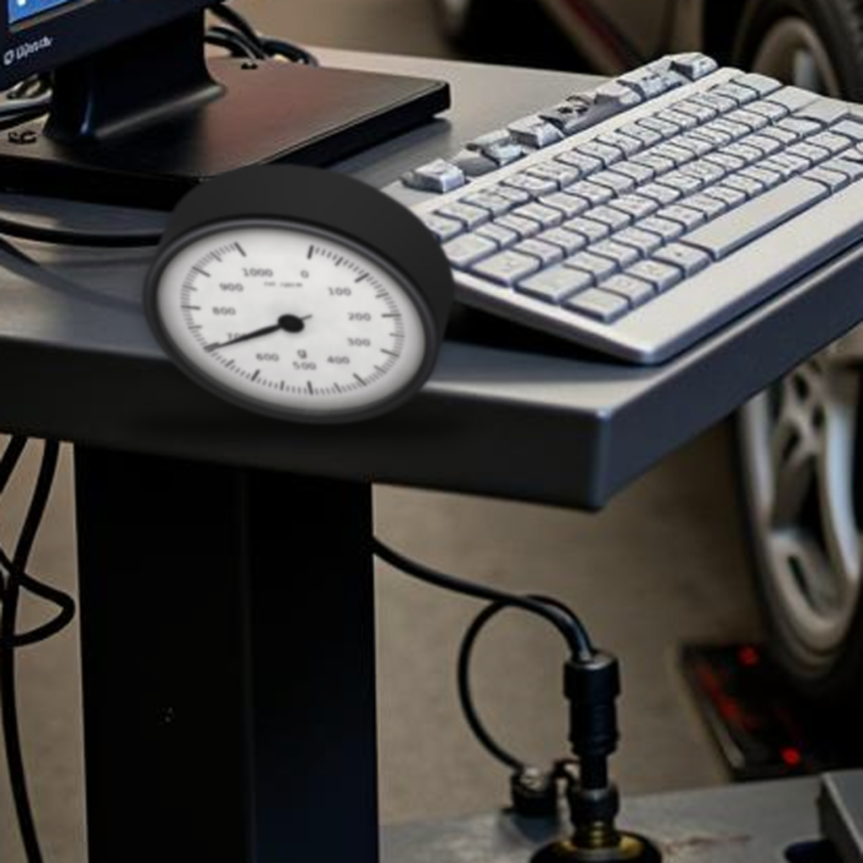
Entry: 700 (g)
